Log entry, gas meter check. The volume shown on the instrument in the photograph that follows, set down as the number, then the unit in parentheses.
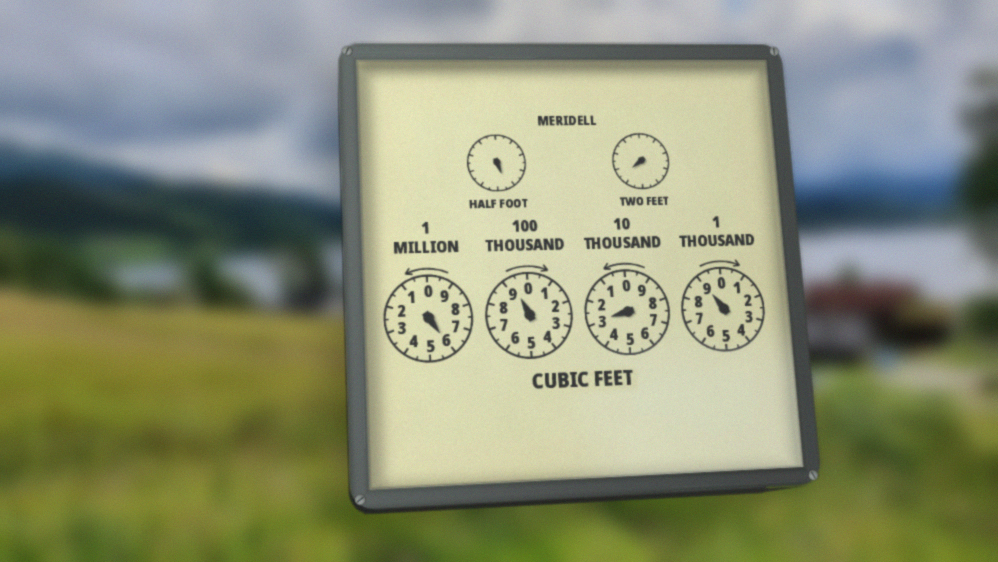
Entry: 592900 (ft³)
